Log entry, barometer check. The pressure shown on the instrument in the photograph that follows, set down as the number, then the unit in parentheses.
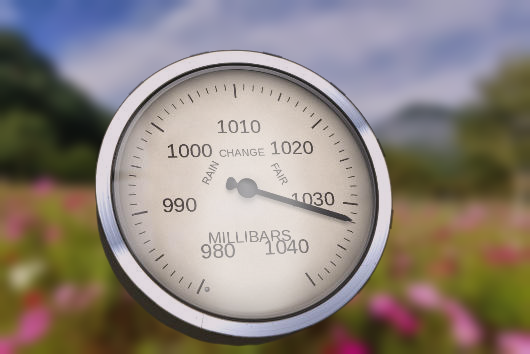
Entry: 1032 (mbar)
